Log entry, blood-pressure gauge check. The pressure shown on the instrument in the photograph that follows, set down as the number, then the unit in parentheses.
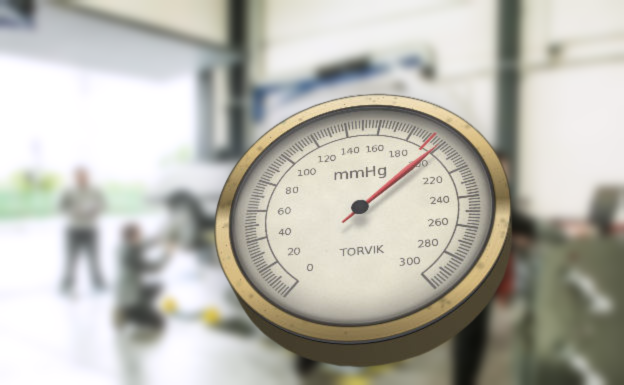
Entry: 200 (mmHg)
